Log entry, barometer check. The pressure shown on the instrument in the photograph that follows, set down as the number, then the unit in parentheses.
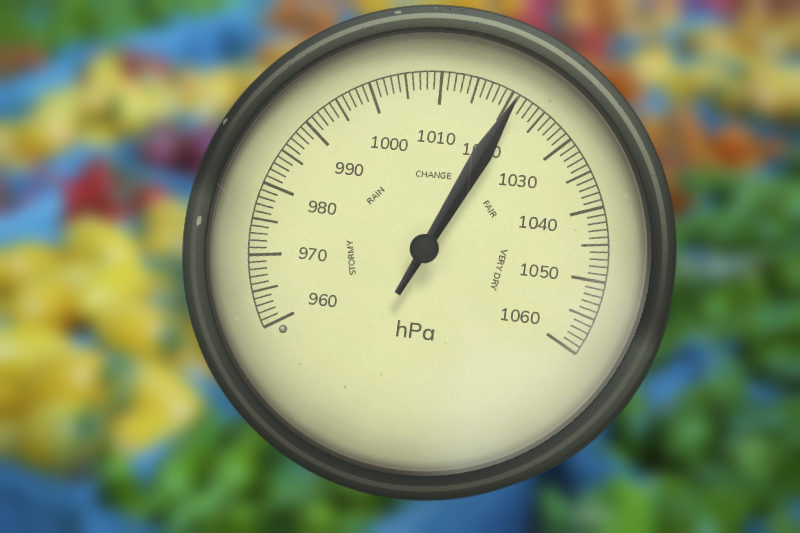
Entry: 1021 (hPa)
